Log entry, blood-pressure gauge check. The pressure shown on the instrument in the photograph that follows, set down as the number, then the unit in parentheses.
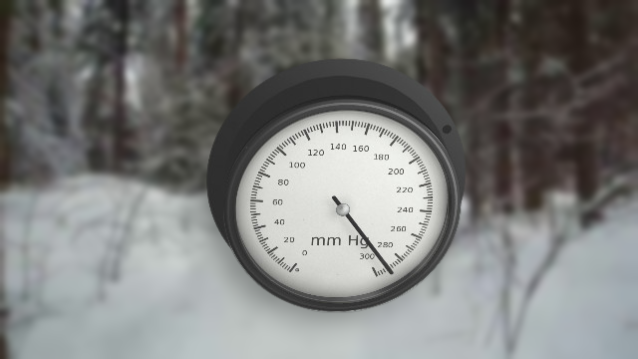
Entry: 290 (mmHg)
